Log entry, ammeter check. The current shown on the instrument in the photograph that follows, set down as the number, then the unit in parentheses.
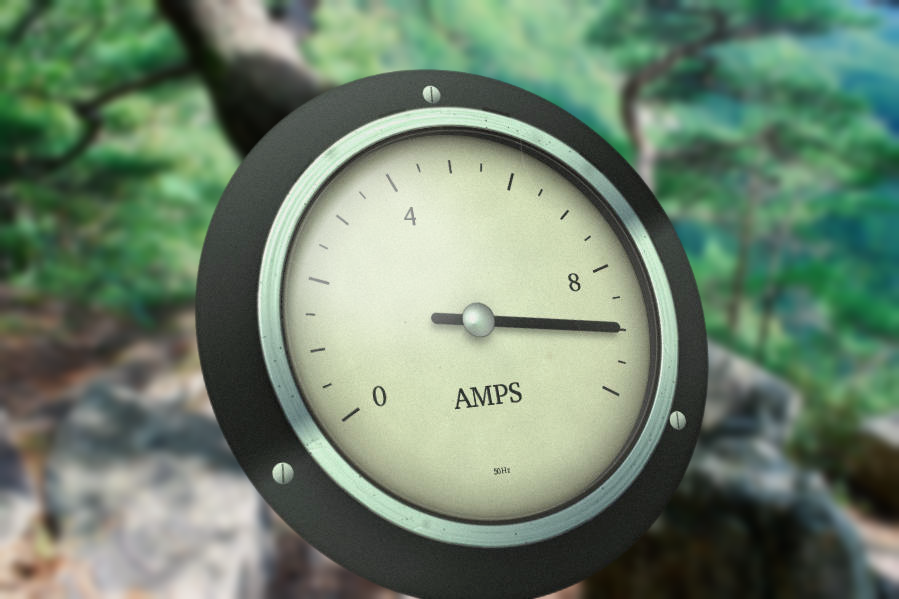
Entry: 9 (A)
